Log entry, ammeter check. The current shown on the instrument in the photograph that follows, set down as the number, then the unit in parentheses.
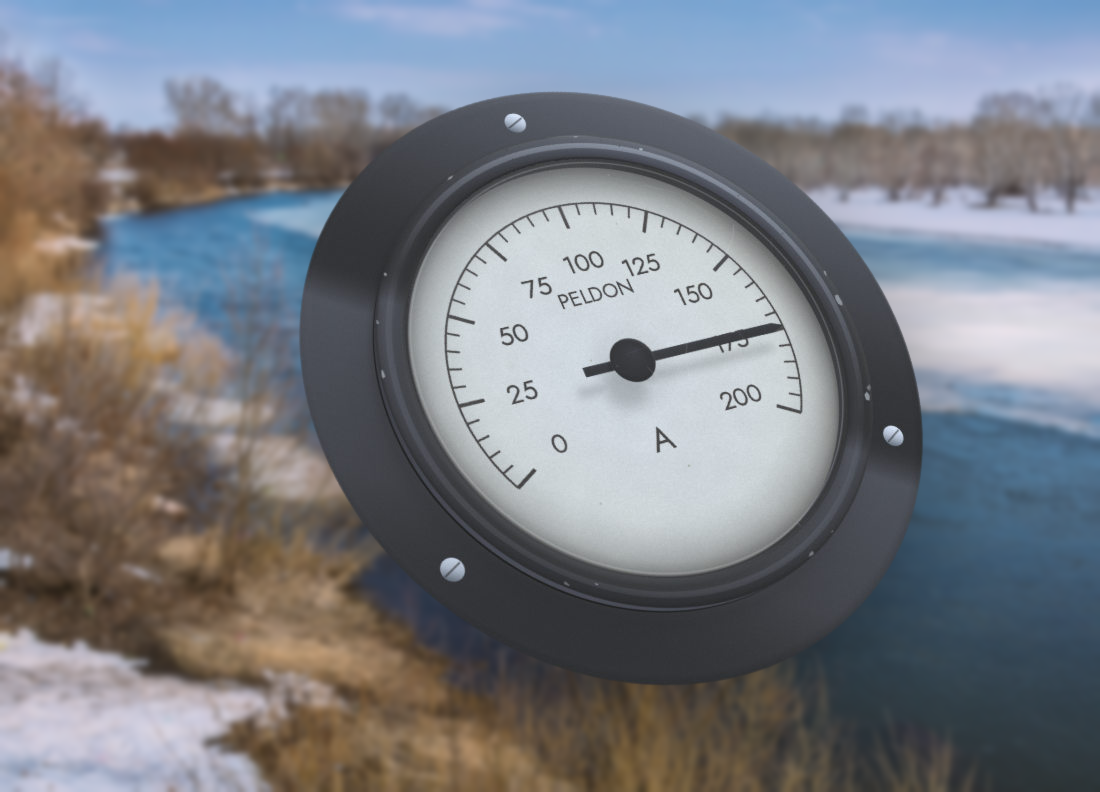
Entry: 175 (A)
